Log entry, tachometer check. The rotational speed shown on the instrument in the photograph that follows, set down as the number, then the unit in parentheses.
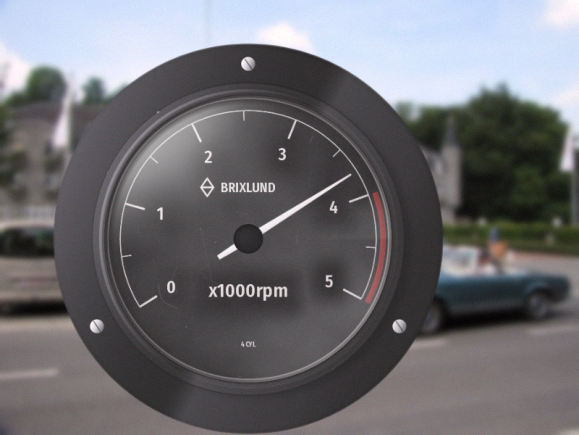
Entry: 3750 (rpm)
